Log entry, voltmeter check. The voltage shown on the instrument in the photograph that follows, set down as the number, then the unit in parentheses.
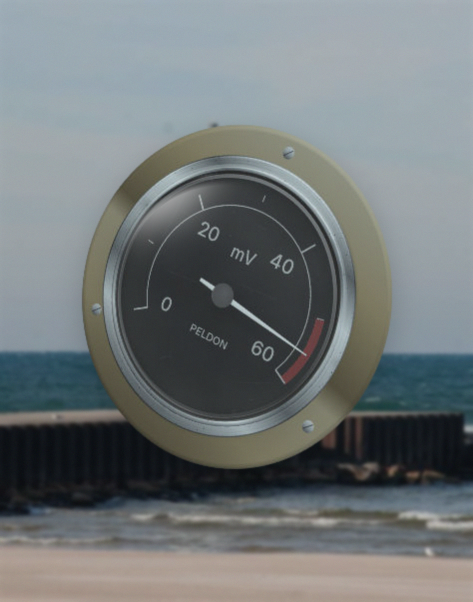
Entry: 55 (mV)
